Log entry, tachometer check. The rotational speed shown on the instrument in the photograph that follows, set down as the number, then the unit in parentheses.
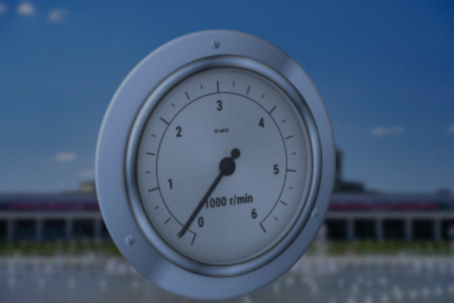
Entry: 250 (rpm)
